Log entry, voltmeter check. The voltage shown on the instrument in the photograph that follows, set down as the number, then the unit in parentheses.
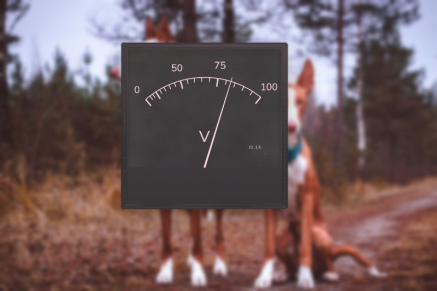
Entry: 82.5 (V)
